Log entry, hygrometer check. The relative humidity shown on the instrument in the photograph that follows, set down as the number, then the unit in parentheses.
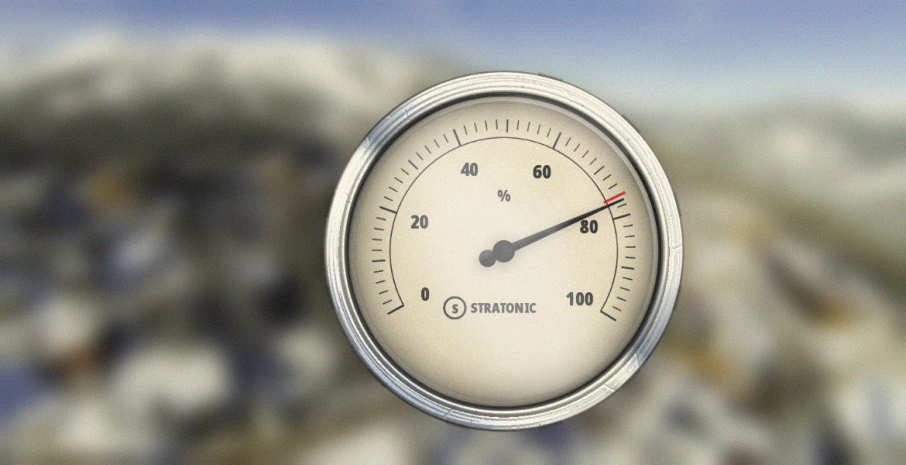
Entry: 77 (%)
